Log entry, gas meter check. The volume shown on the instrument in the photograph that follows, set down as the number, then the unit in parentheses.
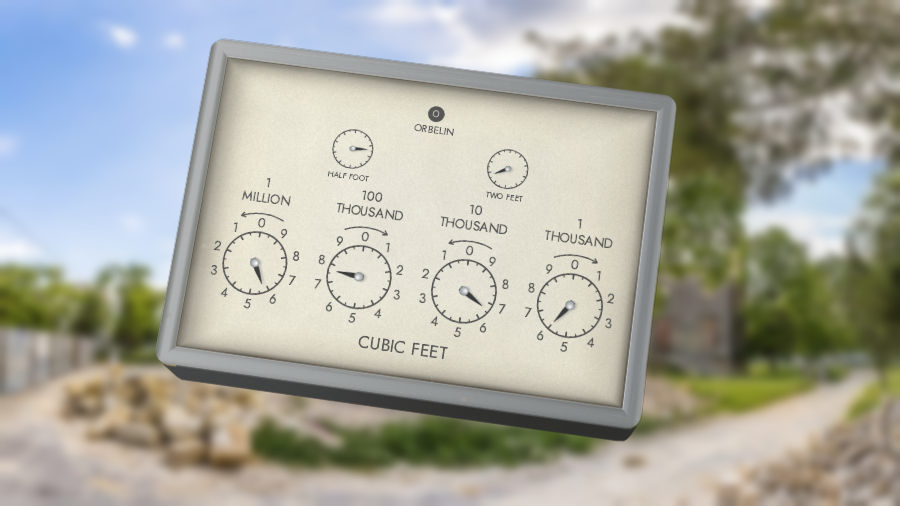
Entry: 576600 (ft³)
